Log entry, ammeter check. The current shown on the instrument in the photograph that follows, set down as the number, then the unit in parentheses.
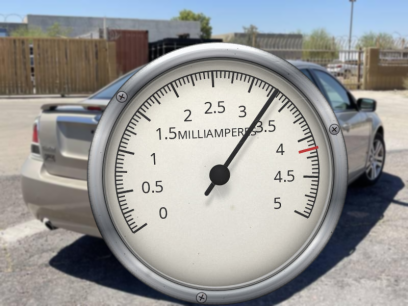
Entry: 3.3 (mA)
